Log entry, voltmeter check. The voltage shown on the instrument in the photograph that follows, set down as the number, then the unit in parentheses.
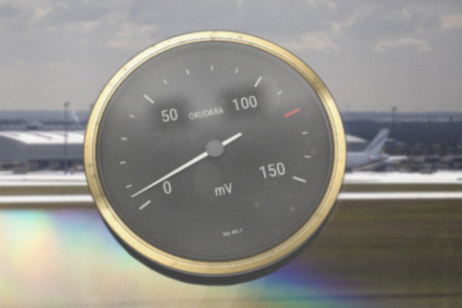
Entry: 5 (mV)
